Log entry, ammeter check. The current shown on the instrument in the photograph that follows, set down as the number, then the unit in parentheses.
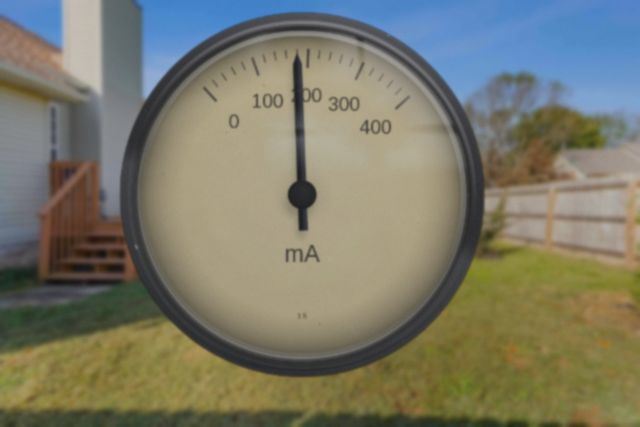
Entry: 180 (mA)
